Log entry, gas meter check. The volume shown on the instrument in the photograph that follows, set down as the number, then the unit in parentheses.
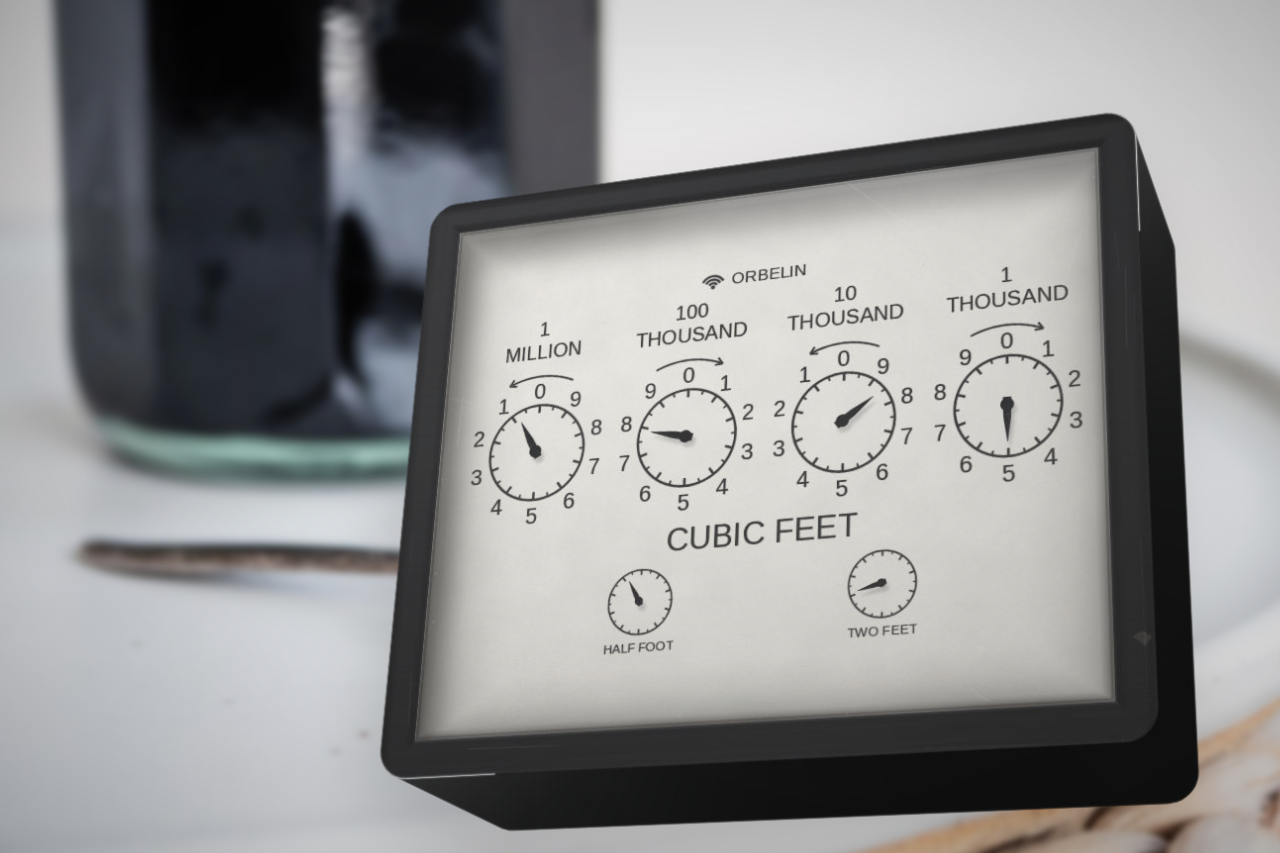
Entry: 78500 (ft³)
